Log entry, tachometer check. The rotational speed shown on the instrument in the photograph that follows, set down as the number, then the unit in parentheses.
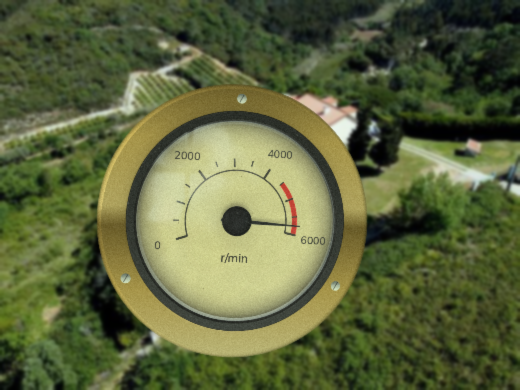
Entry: 5750 (rpm)
